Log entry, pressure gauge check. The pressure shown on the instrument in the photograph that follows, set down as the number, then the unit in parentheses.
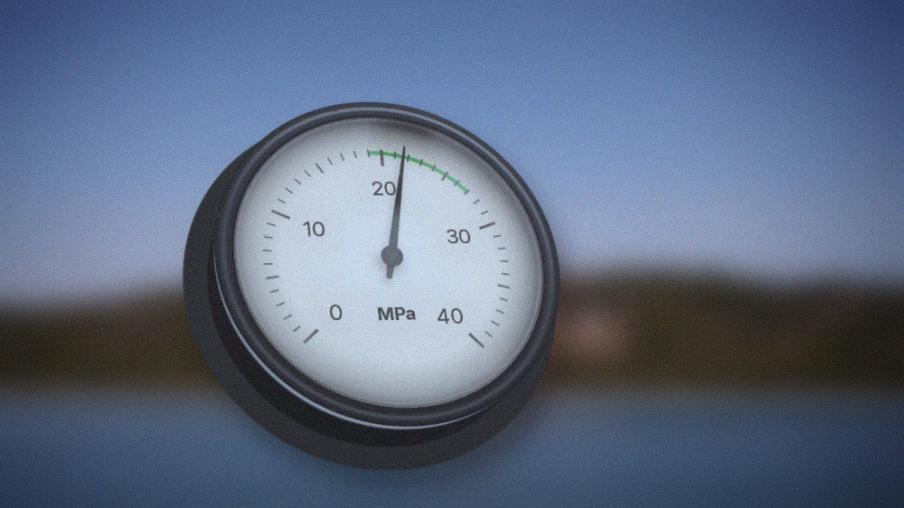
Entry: 21.5 (MPa)
